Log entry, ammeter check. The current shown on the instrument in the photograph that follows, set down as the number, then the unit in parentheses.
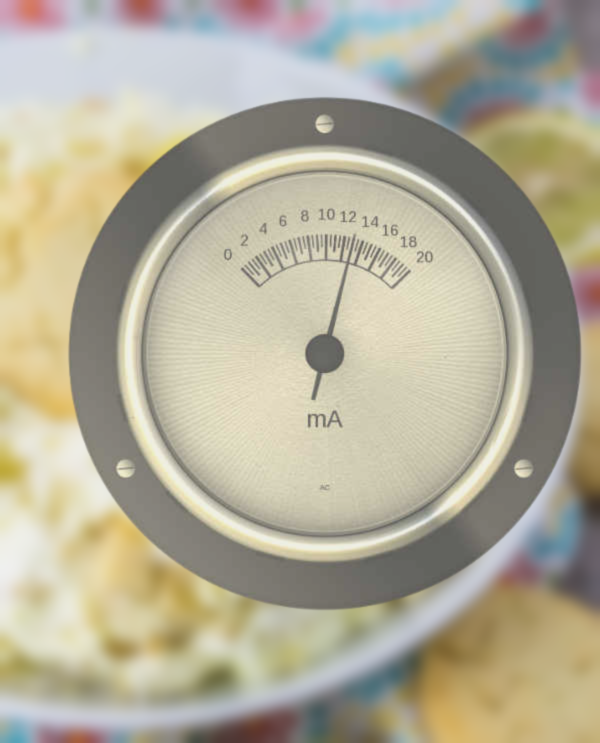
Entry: 13 (mA)
